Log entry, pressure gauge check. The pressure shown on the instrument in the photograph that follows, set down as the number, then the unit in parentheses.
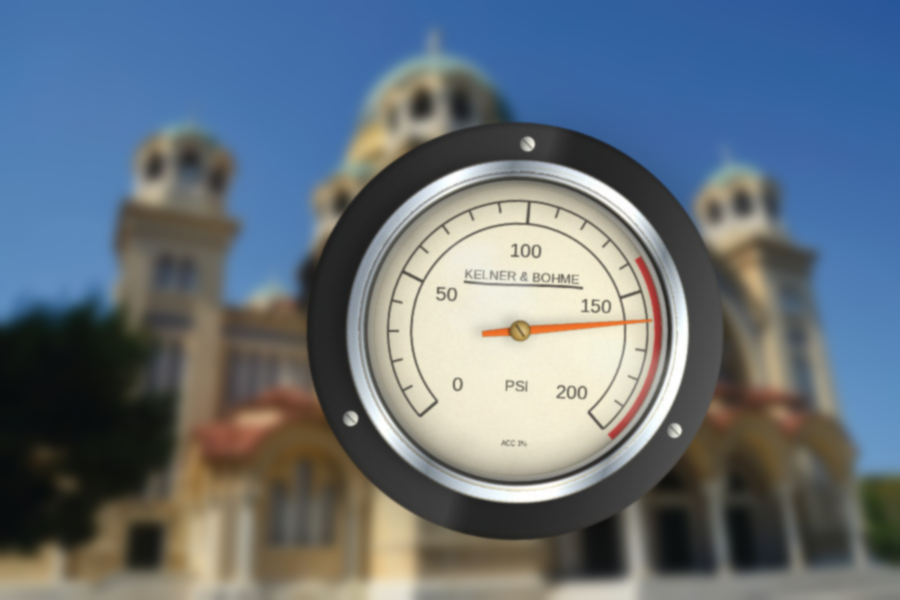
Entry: 160 (psi)
